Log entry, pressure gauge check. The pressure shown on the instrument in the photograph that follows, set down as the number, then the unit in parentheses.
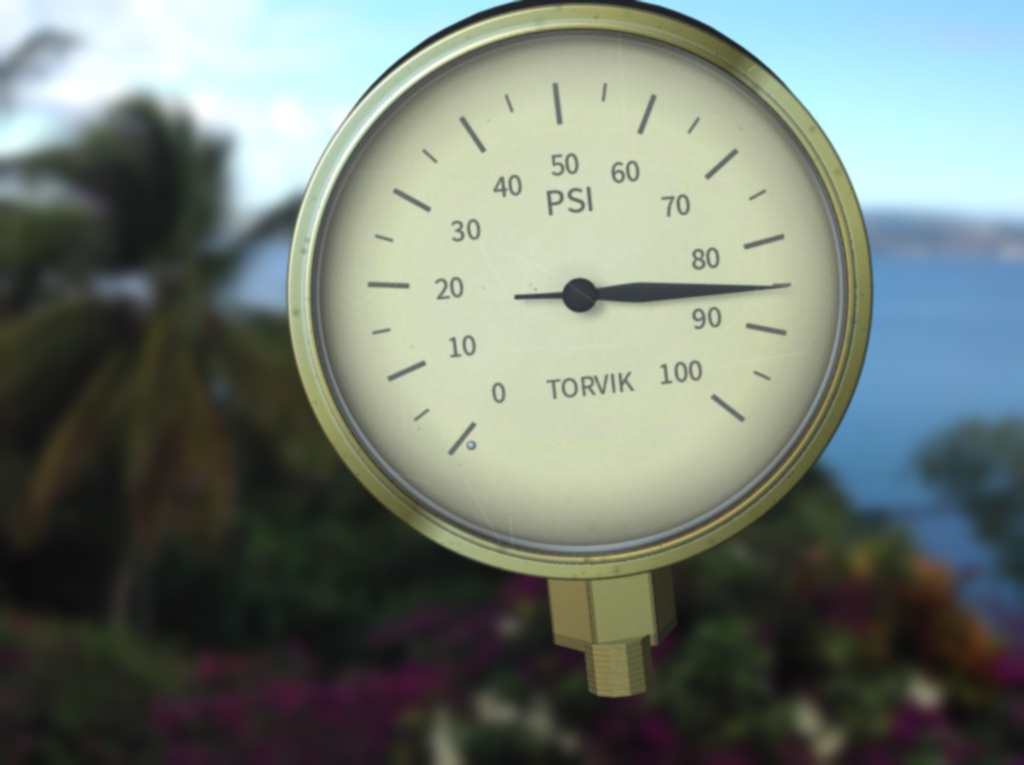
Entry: 85 (psi)
